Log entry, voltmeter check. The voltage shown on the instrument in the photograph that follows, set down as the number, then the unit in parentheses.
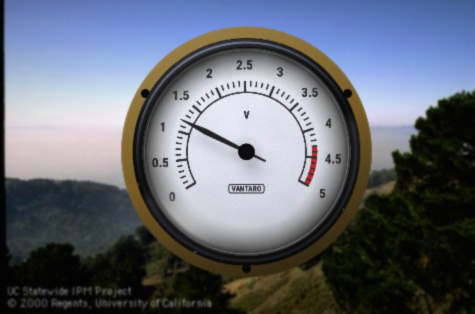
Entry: 1.2 (V)
